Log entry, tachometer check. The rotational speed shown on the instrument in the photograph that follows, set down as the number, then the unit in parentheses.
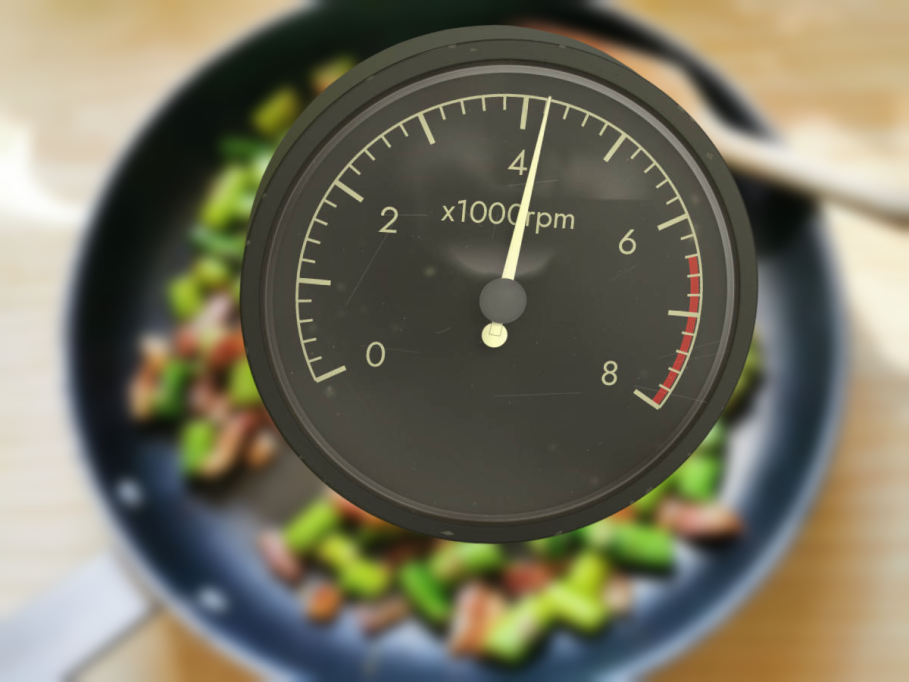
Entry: 4200 (rpm)
